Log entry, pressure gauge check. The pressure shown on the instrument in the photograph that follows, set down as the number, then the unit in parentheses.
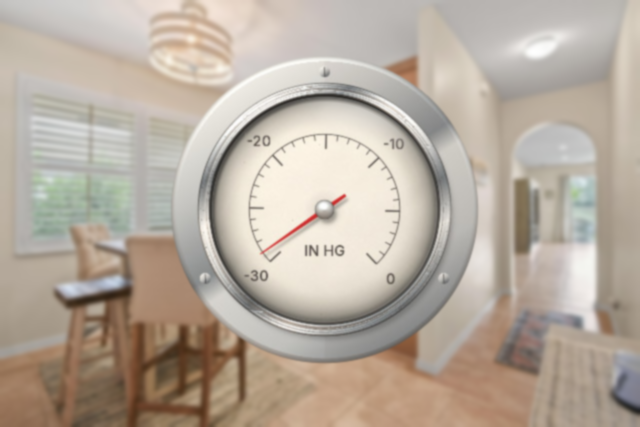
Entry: -29 (inHg)
